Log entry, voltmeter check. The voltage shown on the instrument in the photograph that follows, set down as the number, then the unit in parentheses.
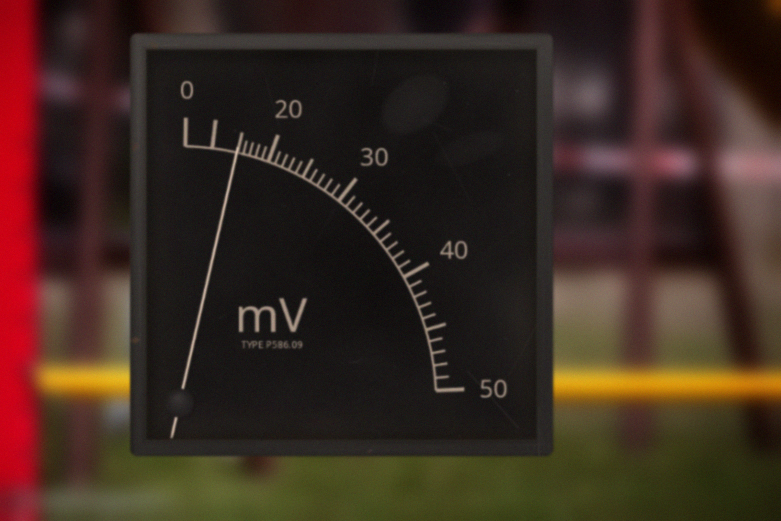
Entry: 15 (mV)
